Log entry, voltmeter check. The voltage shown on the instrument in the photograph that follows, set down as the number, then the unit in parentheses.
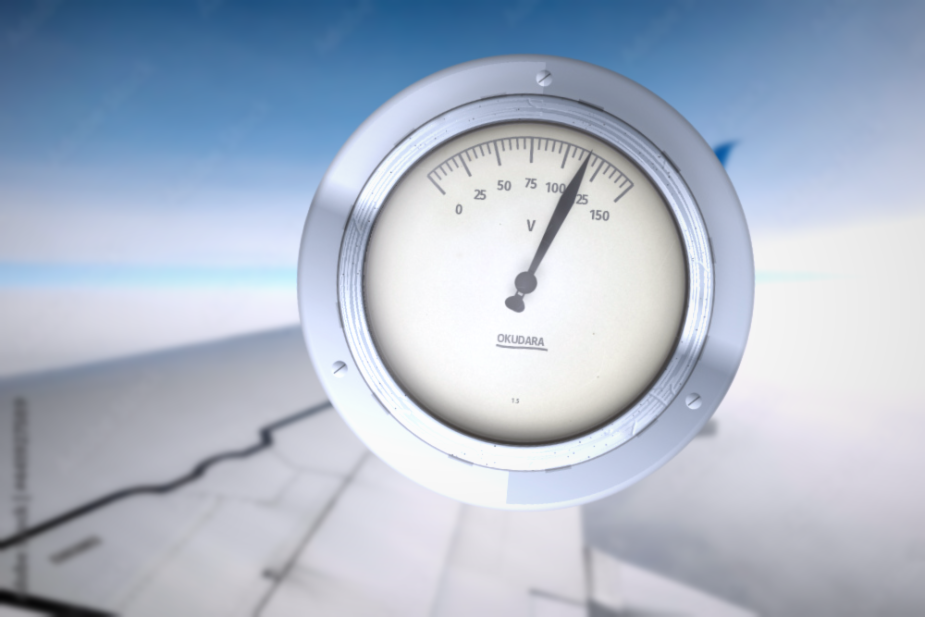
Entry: 115 (V)
